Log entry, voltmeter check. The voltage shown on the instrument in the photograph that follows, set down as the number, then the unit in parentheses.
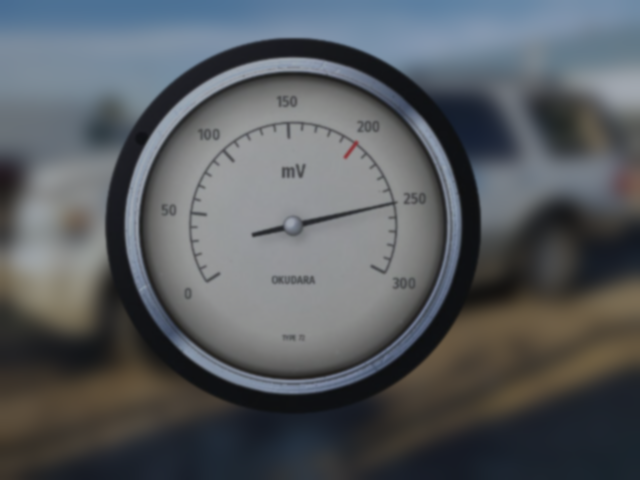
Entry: 250 (mV)
